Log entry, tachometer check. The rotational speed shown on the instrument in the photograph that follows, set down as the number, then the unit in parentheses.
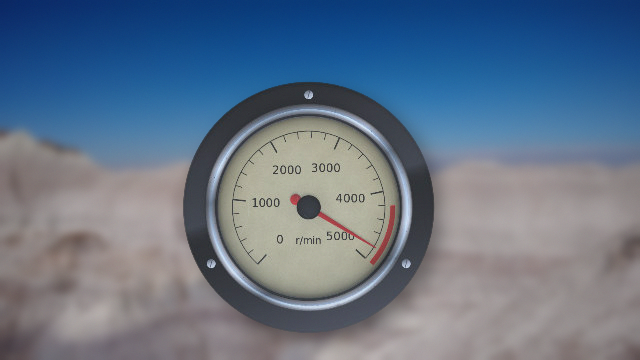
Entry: 4800 (rpm)
